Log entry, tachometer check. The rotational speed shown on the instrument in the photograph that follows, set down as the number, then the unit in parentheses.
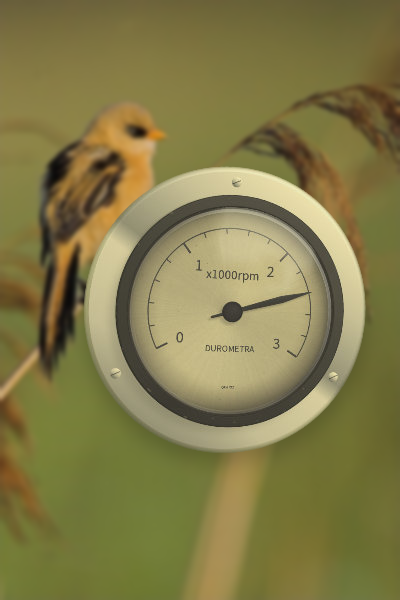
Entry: 2400 (rpm)
